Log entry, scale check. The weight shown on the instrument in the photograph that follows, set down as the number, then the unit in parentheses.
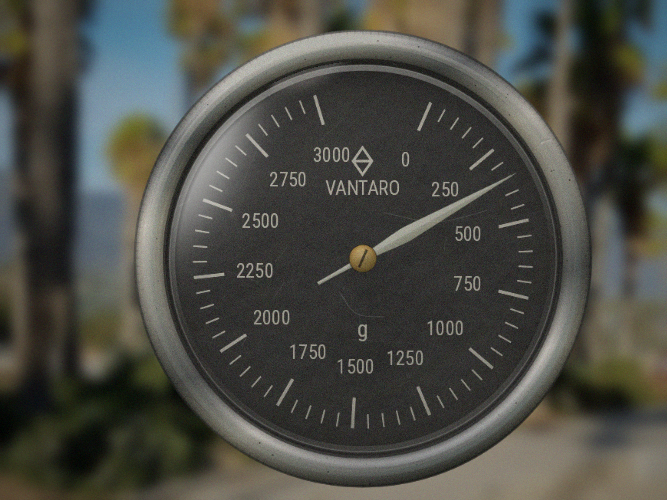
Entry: 350 (g)
